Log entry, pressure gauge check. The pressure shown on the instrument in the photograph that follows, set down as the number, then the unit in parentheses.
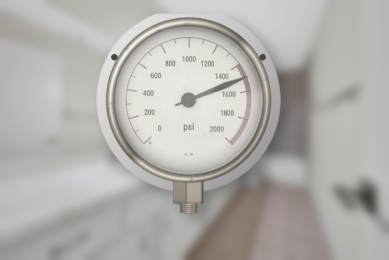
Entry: 1500 (psi)
